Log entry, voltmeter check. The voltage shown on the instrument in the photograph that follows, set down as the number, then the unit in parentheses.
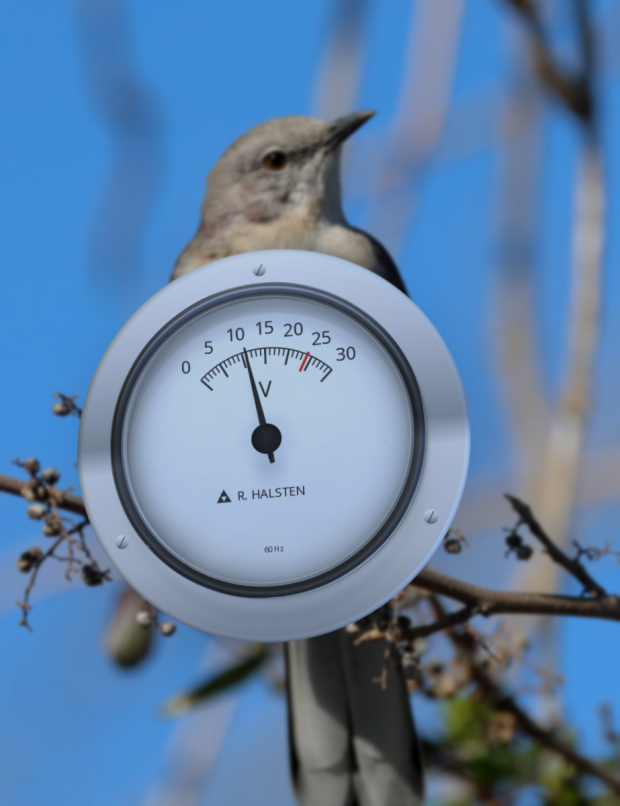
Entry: 11 (V)
